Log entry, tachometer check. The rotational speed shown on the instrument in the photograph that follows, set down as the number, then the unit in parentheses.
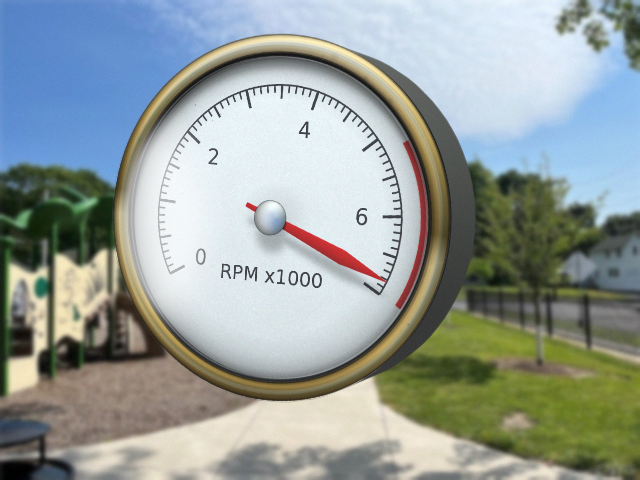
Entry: 6800 (rpm)
